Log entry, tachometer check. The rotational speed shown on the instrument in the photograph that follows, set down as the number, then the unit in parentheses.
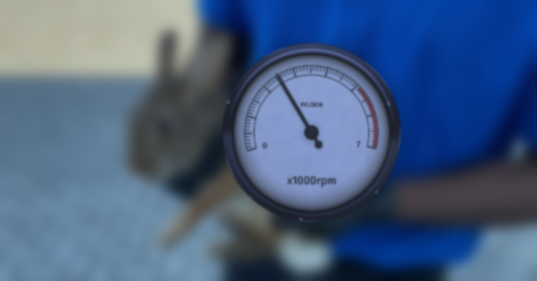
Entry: 2500 (rpm)
